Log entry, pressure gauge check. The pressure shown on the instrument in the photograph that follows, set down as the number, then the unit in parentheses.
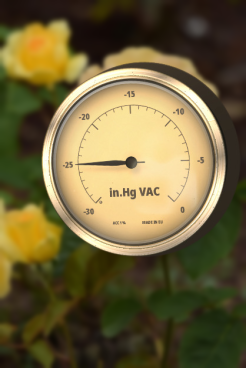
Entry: -25 (inHg)
